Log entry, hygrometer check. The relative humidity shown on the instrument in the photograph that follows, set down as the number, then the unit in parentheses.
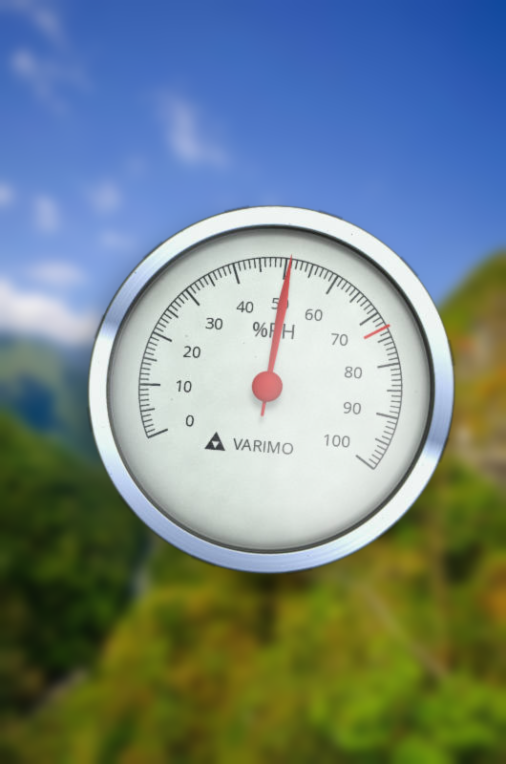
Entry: 51 (%)
